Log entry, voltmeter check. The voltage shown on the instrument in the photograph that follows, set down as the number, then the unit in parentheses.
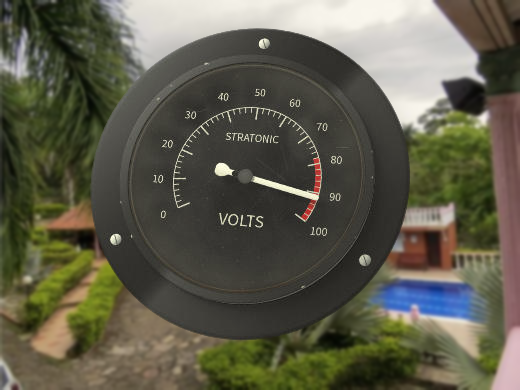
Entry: 92 (V)
